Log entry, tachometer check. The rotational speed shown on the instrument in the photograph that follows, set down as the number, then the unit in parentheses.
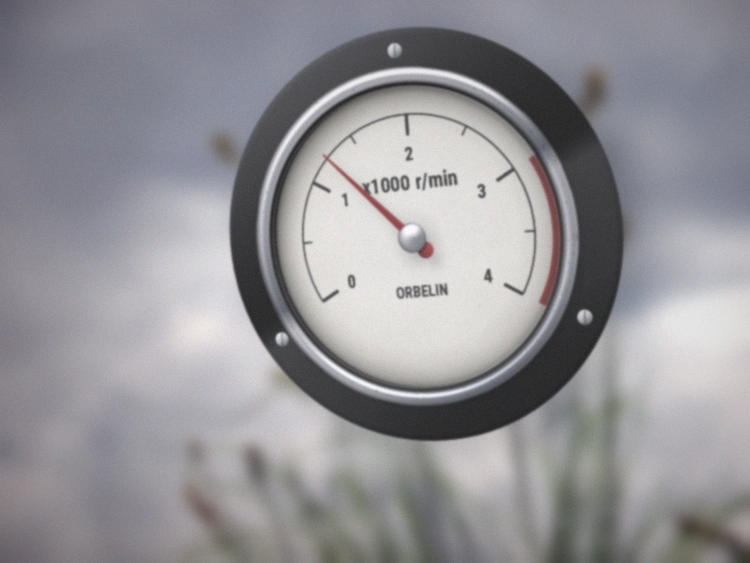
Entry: 1250 (rpm)
